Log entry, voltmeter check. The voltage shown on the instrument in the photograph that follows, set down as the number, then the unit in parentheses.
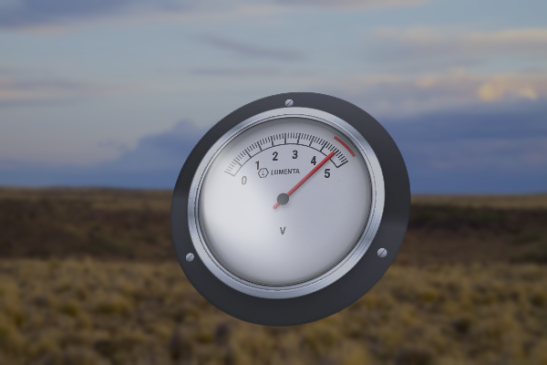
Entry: 4.5 (V)
